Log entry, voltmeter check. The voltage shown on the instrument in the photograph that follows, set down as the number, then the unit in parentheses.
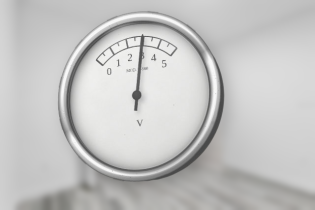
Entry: 3 (V)
